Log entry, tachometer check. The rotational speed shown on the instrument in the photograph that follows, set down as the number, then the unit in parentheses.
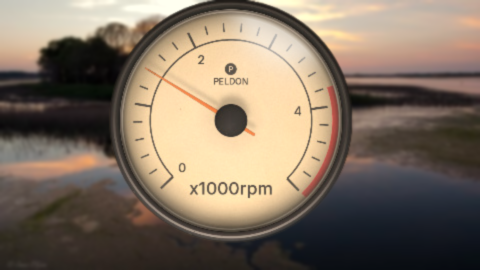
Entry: 1400 (rpm)
